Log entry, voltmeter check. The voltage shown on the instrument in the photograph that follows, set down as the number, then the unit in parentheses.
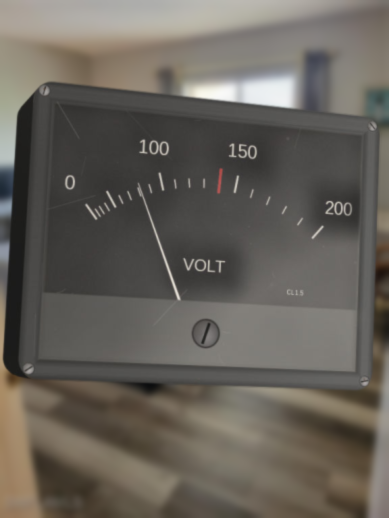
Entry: 80 (V)
